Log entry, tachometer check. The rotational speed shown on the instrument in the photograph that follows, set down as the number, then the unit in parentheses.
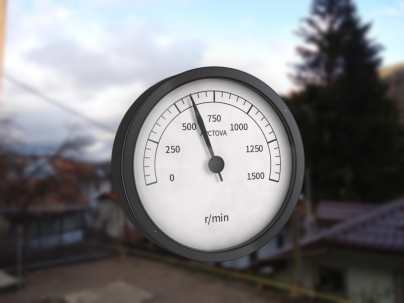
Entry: 600 (rpm)
